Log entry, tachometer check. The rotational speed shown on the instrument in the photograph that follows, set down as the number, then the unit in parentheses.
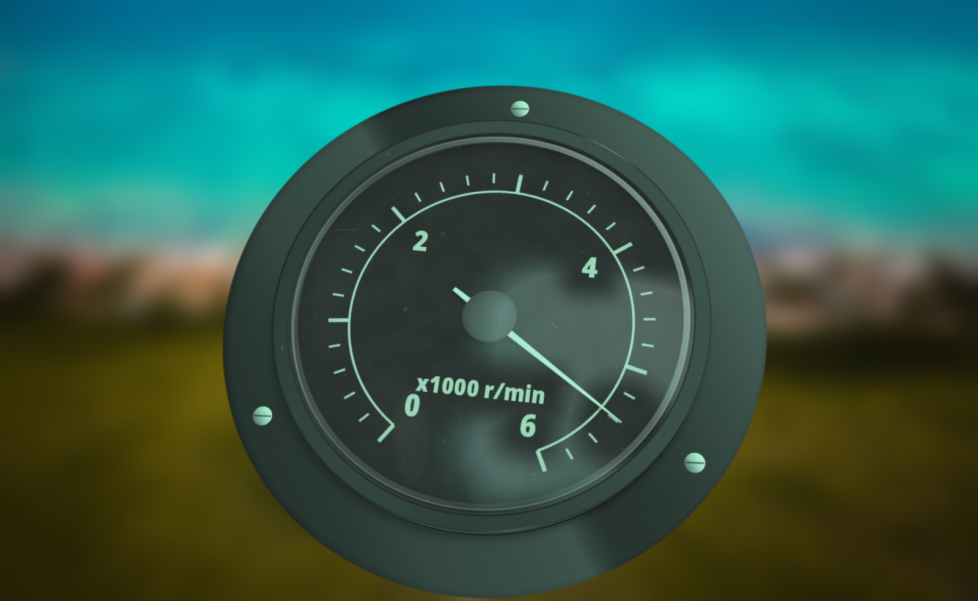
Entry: 5400 (rpm)
